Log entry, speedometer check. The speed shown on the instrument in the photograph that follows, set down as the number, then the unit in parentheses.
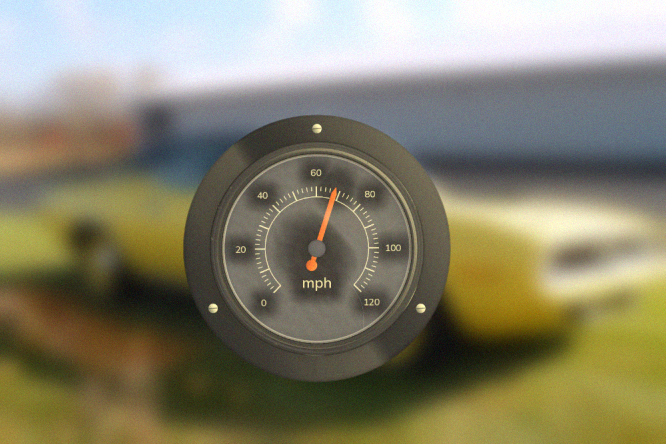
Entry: 68 (mph)
